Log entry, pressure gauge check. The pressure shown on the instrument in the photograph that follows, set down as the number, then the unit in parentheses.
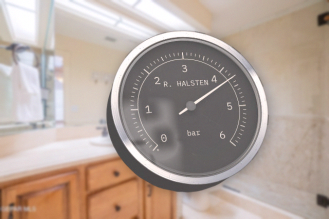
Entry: 4.3 (bar)
